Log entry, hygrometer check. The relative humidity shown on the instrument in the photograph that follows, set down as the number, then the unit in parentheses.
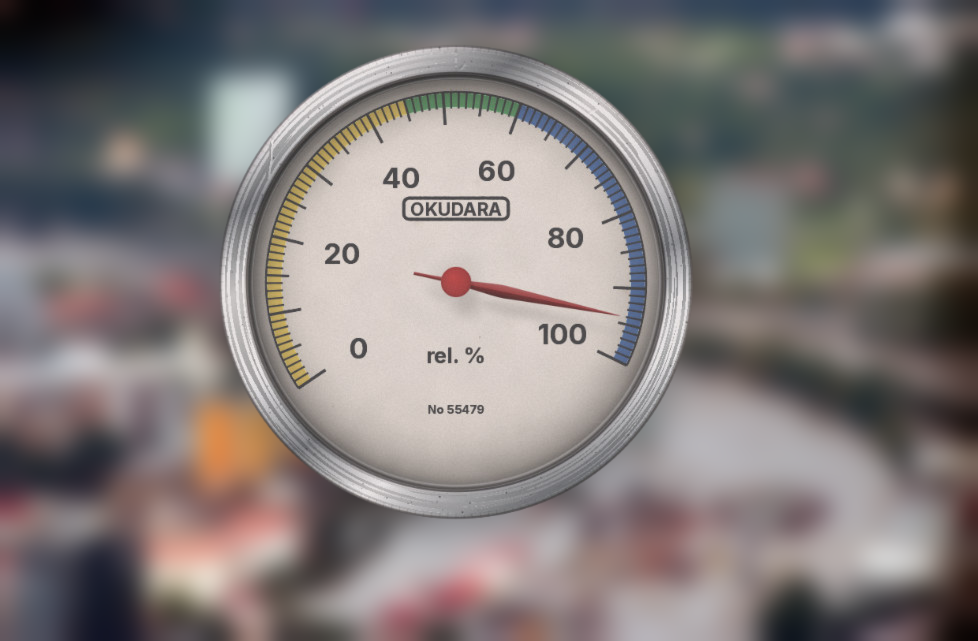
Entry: 94 (%)
